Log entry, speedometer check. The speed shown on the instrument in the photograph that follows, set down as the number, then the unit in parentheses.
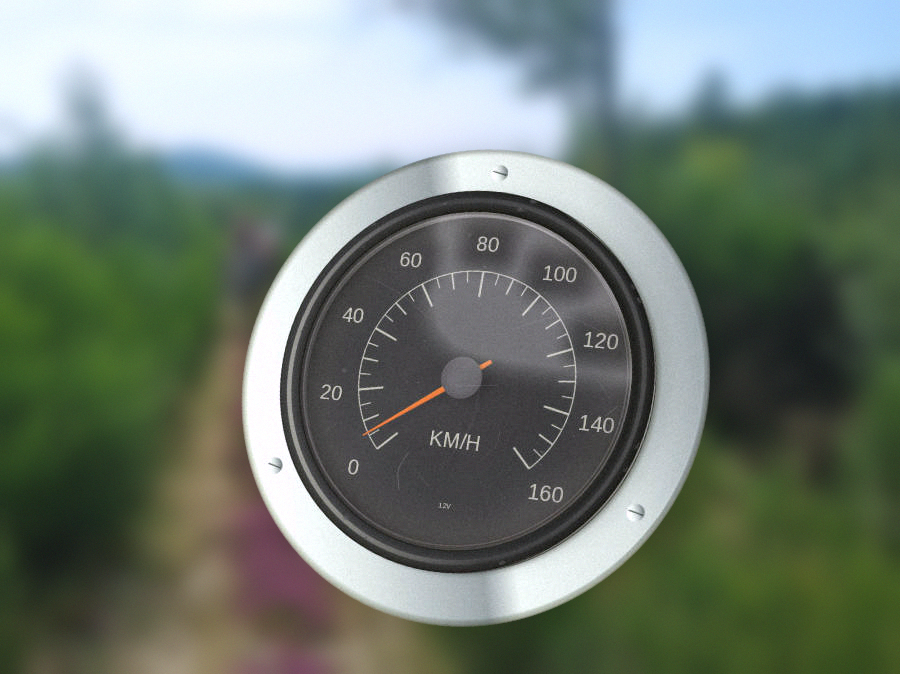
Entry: 5 (km/h)
